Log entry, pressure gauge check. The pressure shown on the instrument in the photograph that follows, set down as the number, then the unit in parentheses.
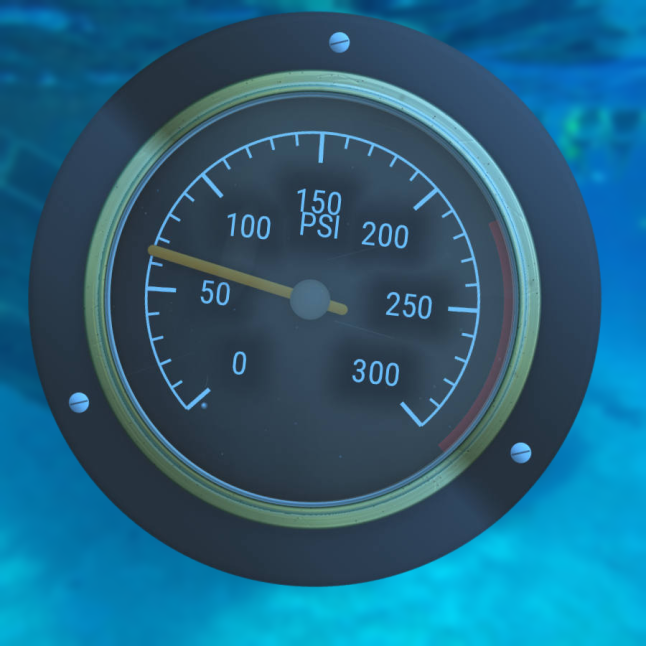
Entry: 65 (psi)
